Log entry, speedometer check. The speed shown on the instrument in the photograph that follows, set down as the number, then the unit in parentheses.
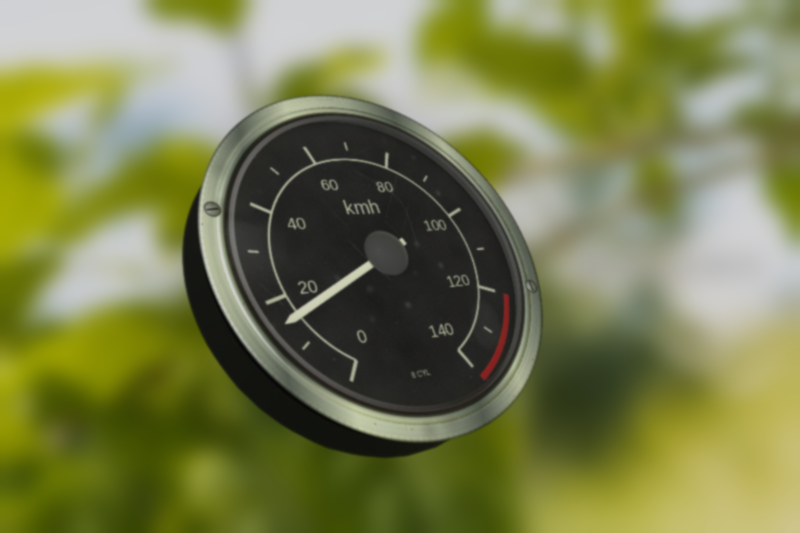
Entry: 15 (km/h)
